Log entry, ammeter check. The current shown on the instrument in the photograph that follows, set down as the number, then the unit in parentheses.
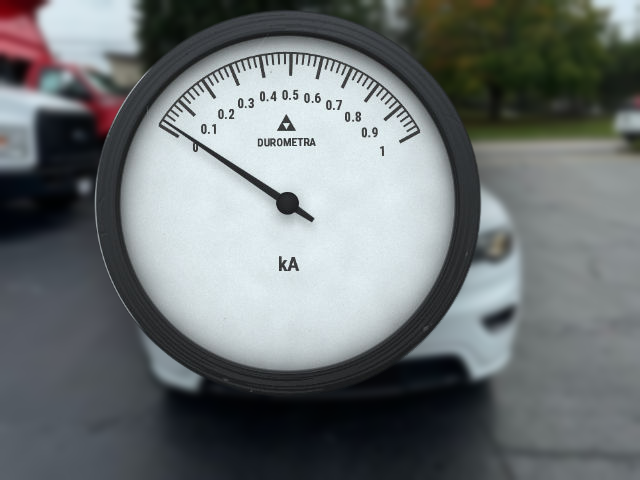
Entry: 0.02 (kA)
